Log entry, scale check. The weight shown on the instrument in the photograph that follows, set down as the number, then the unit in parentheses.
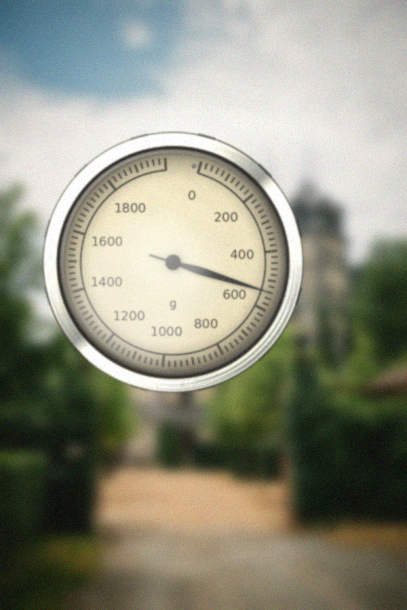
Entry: 540 (g)
